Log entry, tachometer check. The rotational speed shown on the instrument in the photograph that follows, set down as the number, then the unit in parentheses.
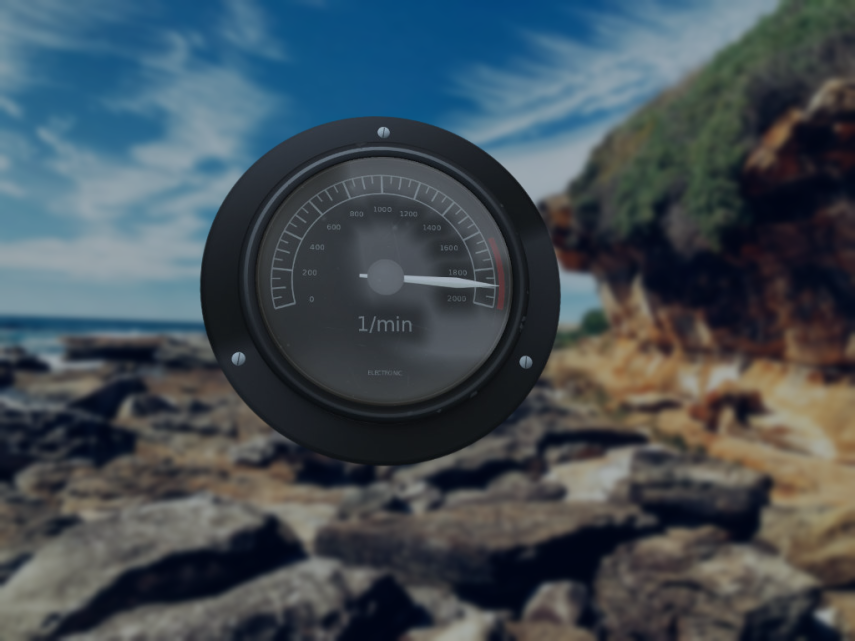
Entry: 1900 (rpm)
